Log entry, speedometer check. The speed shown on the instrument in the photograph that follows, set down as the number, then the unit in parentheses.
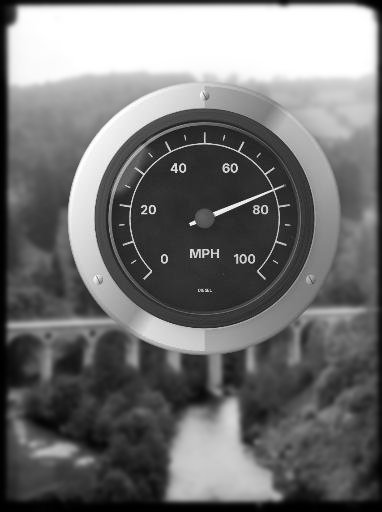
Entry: 75 (mph)
